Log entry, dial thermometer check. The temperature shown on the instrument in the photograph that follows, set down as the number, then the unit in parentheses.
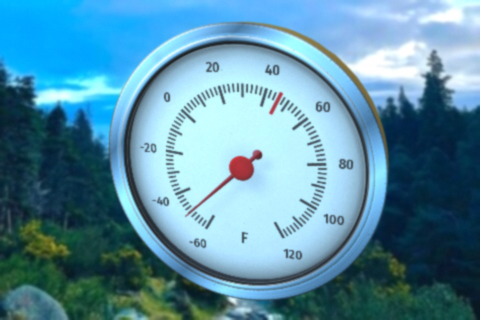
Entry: -50 (°F)
